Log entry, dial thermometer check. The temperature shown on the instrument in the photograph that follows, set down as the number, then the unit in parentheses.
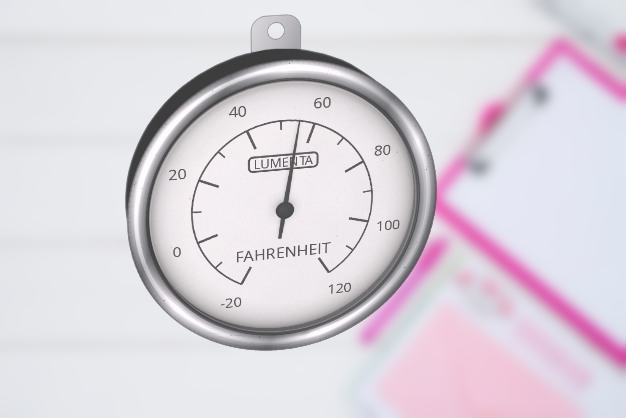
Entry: 55 (°F)
